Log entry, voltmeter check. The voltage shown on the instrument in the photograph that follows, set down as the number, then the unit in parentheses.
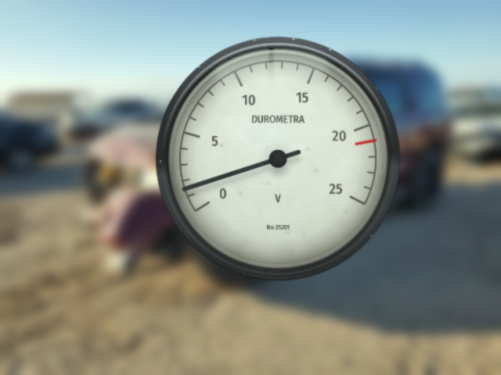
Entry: 1.5 (V)
